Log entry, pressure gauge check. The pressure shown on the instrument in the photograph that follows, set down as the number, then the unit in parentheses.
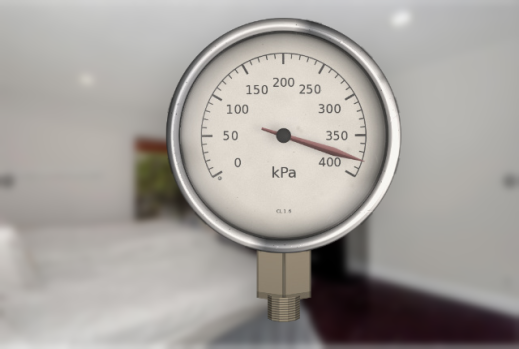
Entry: 380 (kPa)
